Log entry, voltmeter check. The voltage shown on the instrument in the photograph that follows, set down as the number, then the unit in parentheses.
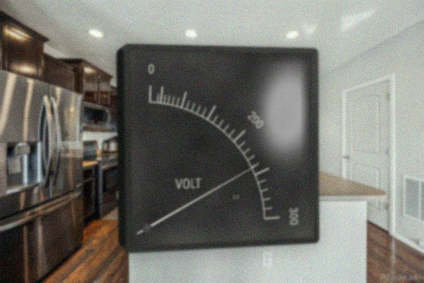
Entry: 240 (V)
